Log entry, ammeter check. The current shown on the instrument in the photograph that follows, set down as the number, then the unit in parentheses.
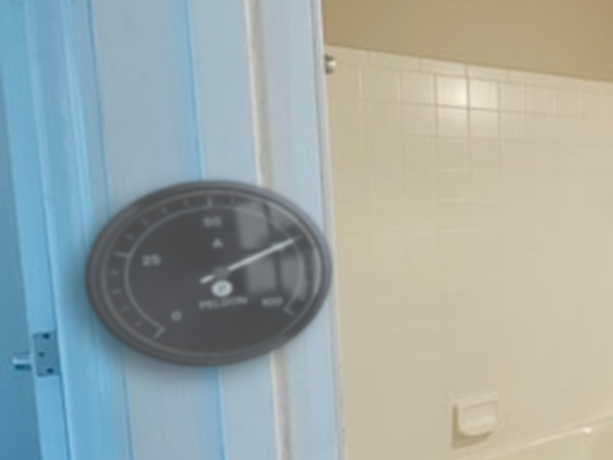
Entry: 75 (A)
